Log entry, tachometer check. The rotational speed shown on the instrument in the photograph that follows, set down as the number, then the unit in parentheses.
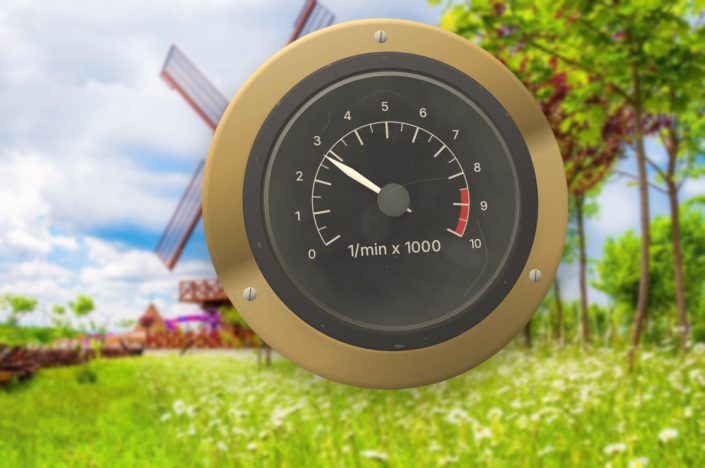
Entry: 2750 (rpm)
